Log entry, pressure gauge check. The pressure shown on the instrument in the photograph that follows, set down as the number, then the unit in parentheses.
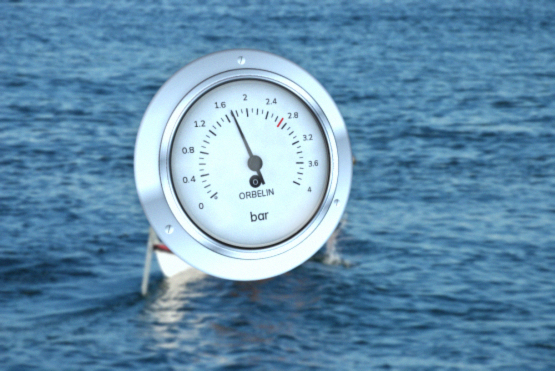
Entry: 1.7 (bar)
